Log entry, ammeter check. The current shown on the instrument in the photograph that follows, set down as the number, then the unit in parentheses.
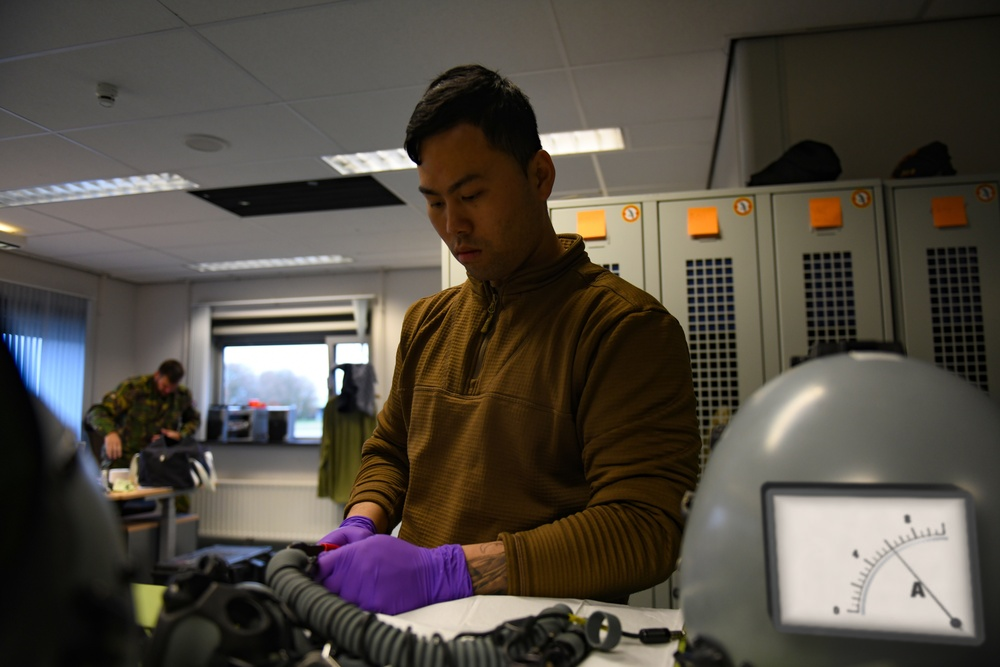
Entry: 6 (A)
